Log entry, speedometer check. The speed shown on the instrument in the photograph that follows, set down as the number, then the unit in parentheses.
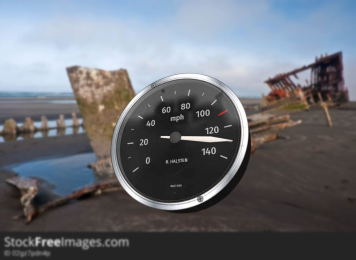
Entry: 130 (mph)
